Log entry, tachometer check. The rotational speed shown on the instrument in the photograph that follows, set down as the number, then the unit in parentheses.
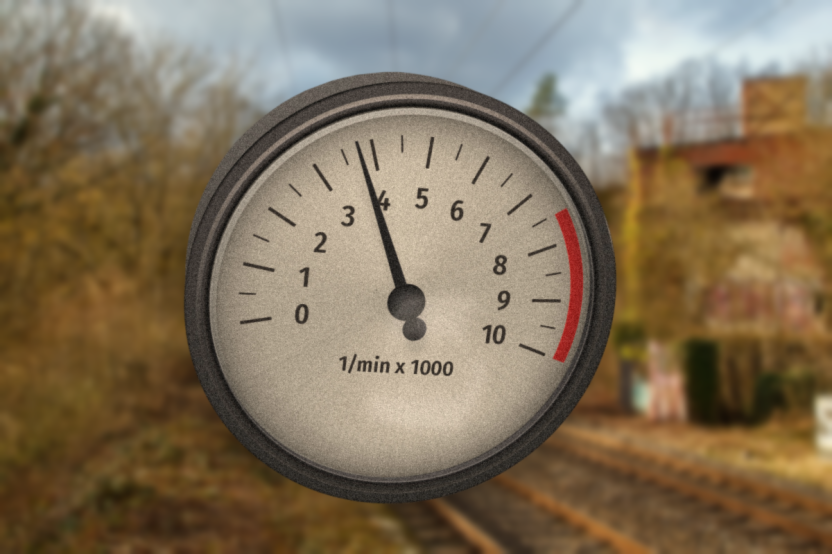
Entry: 3750 (rpm)
